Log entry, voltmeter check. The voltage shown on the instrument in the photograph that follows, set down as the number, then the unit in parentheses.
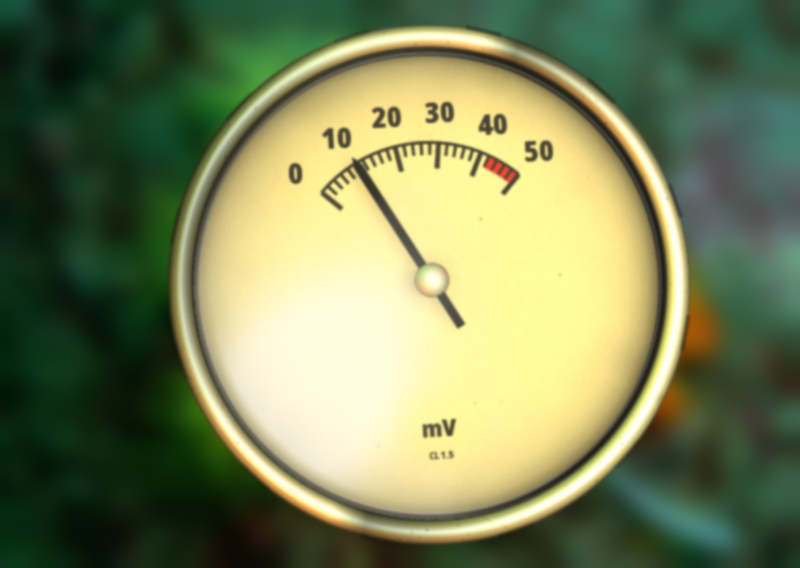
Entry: 10 (mV)
